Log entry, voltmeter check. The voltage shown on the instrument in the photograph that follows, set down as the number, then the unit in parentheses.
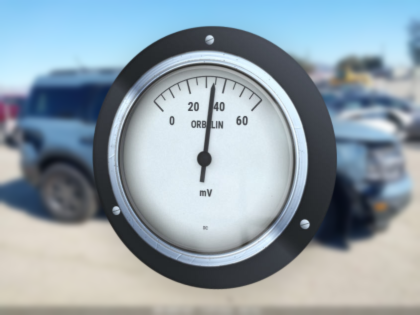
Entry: 35 (mV)
